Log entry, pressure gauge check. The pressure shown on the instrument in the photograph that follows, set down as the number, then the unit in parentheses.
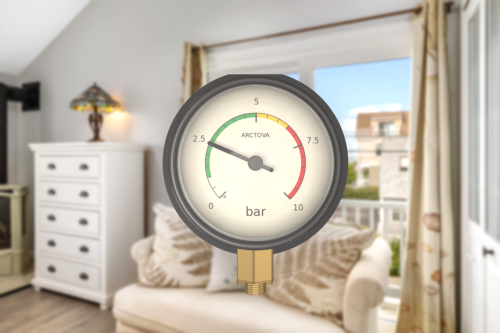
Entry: 2.5 (bar)
